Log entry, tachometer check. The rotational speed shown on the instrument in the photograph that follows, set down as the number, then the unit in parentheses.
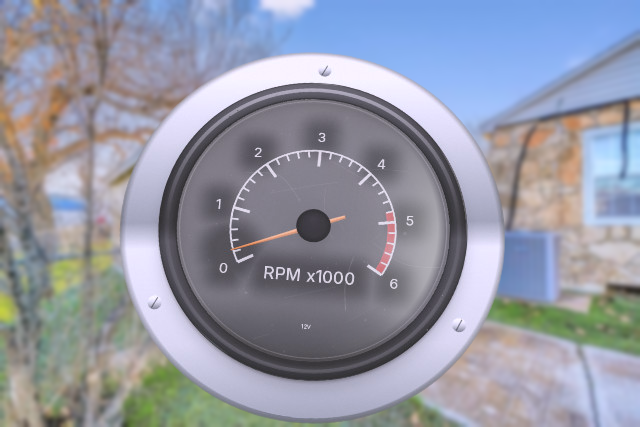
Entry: 200 (rpm)
